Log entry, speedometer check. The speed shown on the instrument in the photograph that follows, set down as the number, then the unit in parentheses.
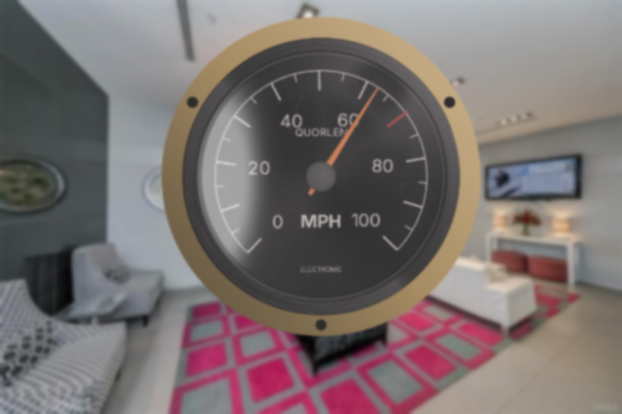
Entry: 62.5 (mph)
